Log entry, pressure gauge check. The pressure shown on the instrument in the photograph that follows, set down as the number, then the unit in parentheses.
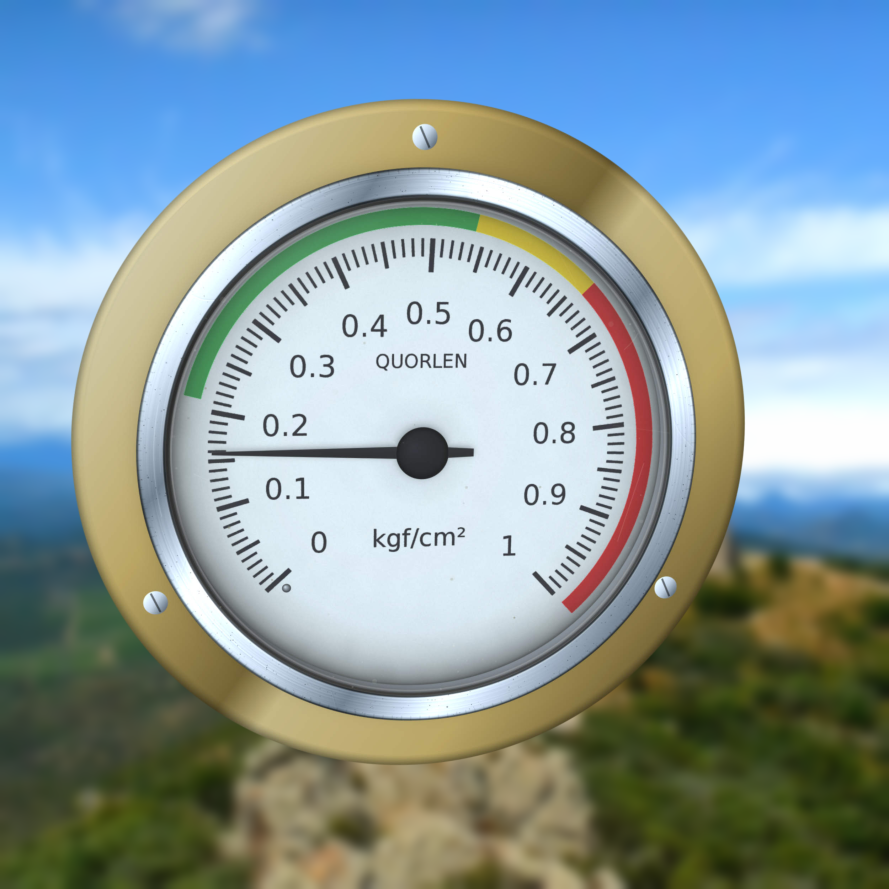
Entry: 0.16 (kg/cm²)
